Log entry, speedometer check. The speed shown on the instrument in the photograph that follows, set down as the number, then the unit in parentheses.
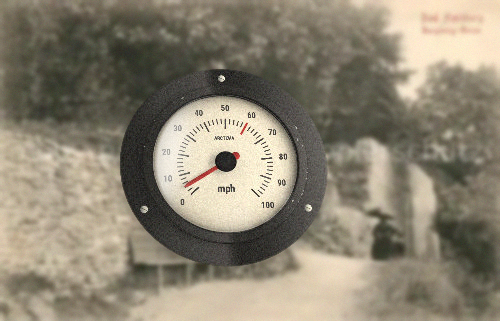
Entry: 4 (mph)
